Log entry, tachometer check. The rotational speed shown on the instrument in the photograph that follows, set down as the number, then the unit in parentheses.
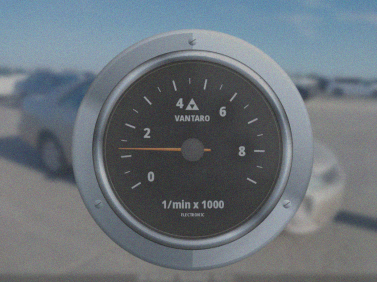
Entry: 1250 (rpm)
